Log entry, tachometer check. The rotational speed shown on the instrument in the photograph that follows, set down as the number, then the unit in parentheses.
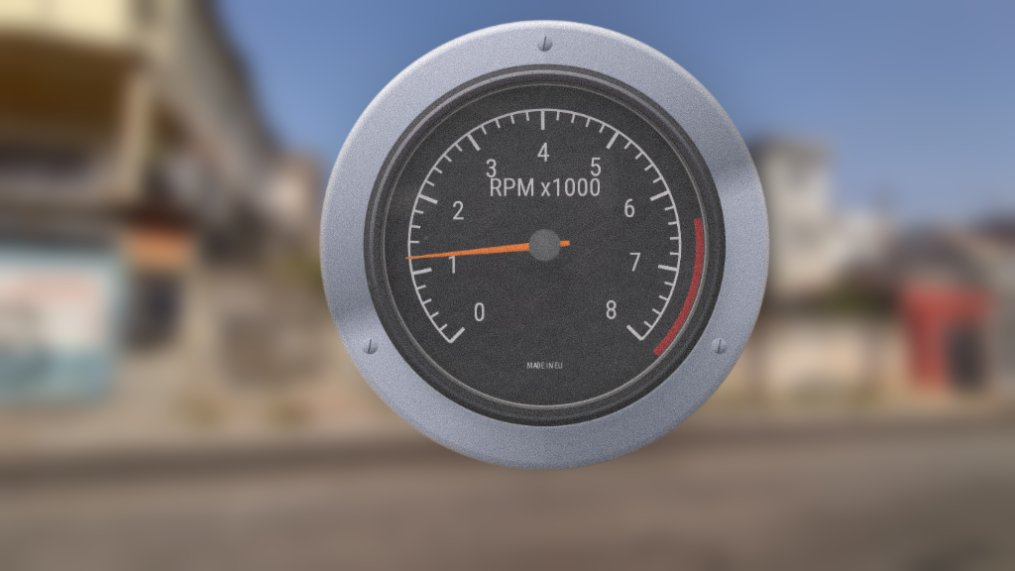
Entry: 1200 (rpm)
